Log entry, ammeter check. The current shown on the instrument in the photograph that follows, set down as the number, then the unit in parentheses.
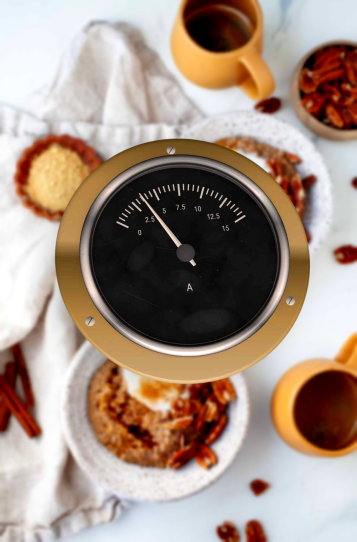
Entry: 3.5 (A)
